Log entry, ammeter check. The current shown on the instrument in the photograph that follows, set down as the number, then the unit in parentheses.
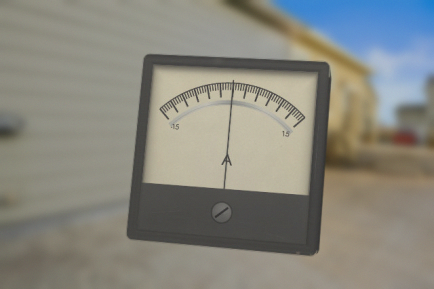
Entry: 0 (A)
